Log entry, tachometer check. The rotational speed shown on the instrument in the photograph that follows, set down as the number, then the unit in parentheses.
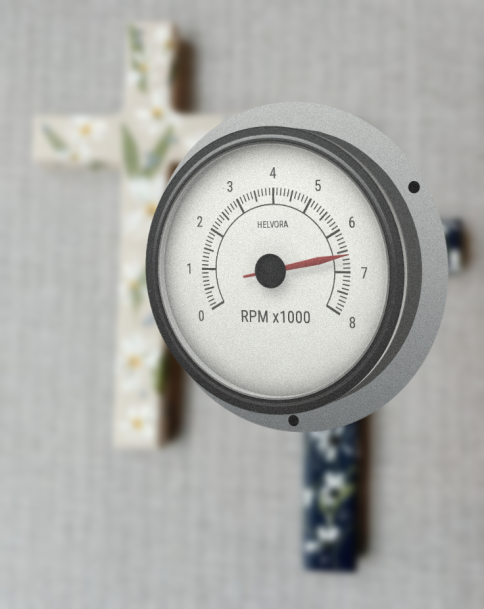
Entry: 6600 (rpm)
